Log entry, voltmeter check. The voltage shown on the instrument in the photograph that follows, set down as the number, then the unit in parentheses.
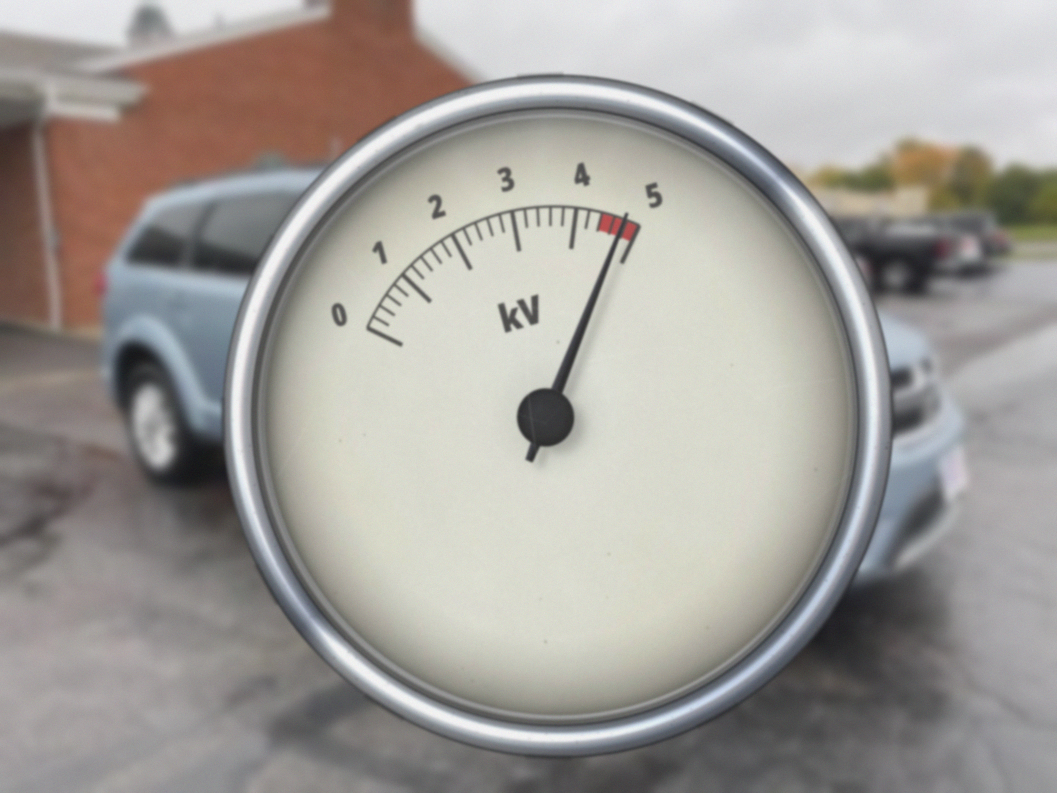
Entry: 4.8 (kV)
